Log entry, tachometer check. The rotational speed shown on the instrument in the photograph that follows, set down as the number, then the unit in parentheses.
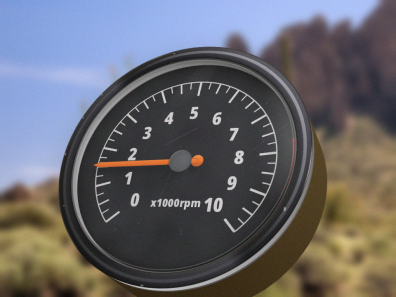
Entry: 1500 (rpm)
